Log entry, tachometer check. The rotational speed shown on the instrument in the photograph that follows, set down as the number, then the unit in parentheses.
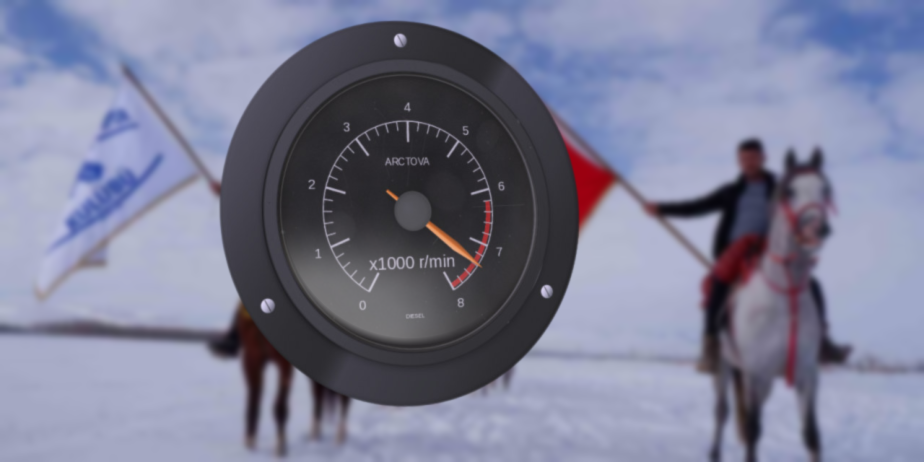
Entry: 7400 (rpm)
